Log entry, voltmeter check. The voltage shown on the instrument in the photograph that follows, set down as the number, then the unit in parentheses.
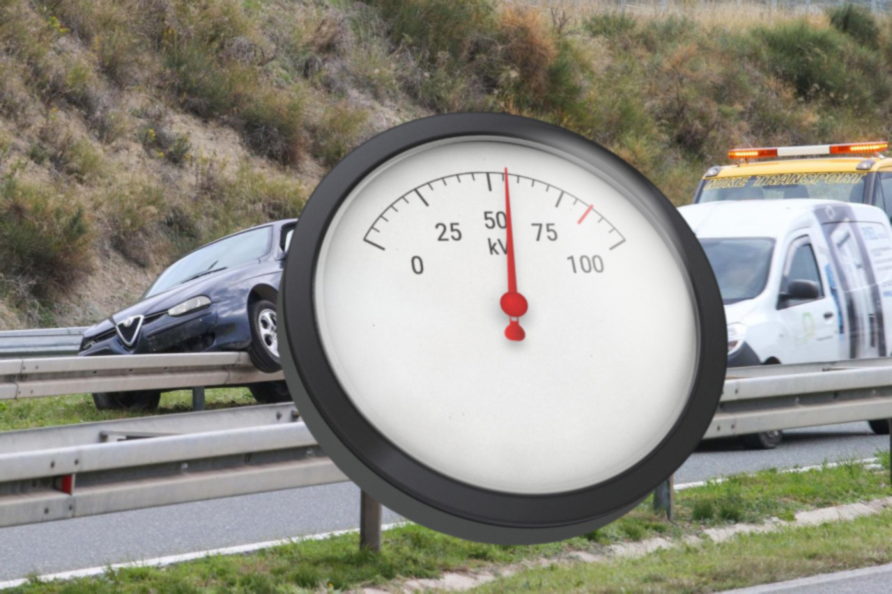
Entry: 55 (kV)
